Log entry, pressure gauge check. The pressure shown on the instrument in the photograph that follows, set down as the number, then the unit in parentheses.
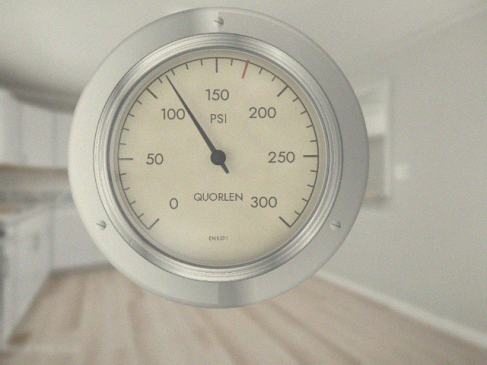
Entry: 115 (psi)
